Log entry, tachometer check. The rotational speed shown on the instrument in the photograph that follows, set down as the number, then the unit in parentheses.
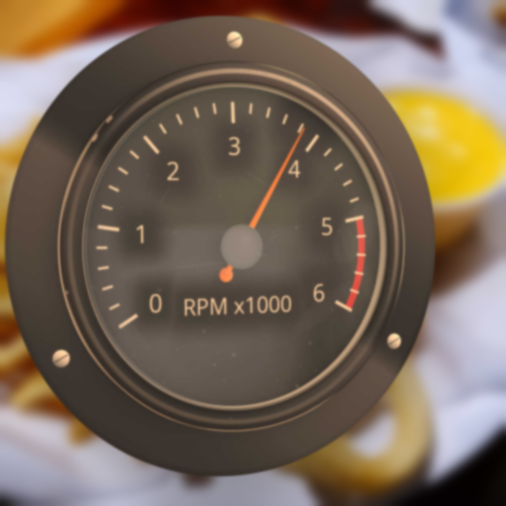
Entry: 3800 (rpm)
